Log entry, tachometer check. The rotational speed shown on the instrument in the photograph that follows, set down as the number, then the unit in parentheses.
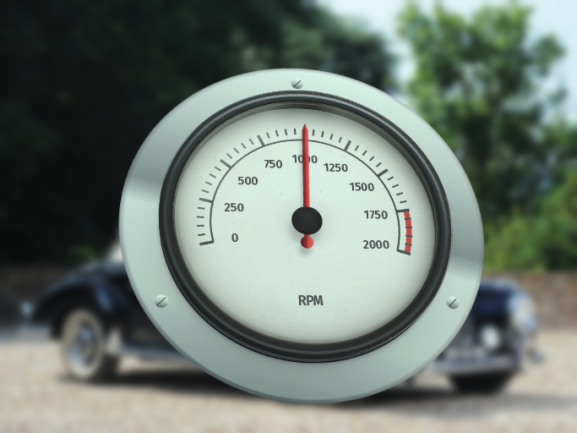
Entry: 1000 (rpm)
